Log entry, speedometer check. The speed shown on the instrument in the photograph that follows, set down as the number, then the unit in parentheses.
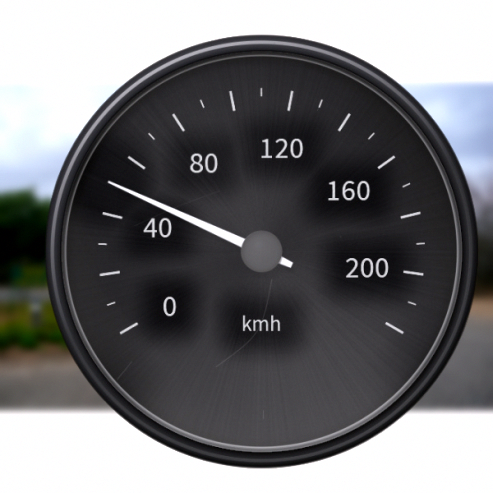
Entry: 50 (km/h)
